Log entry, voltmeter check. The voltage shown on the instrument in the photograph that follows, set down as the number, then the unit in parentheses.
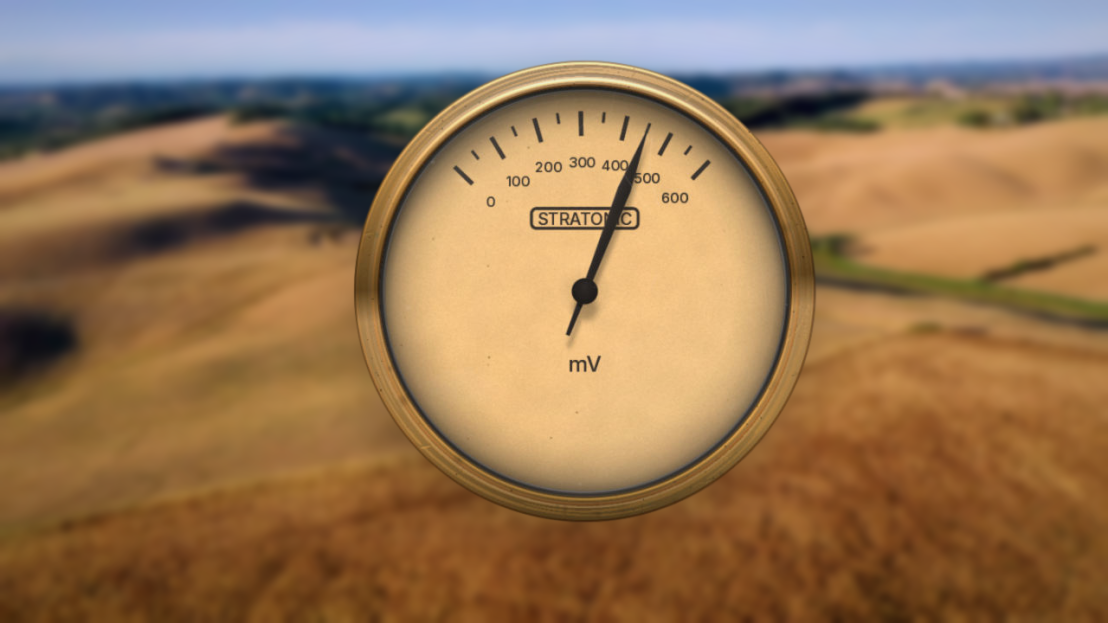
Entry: 450 (mV)
